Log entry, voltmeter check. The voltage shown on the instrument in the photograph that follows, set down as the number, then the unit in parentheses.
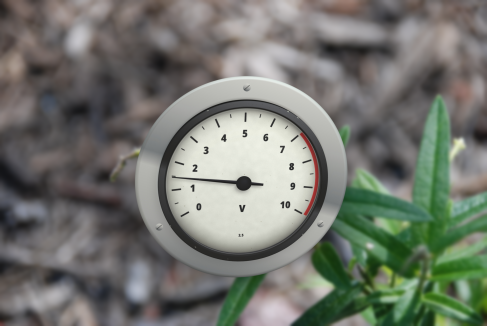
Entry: 1.5 (V)
